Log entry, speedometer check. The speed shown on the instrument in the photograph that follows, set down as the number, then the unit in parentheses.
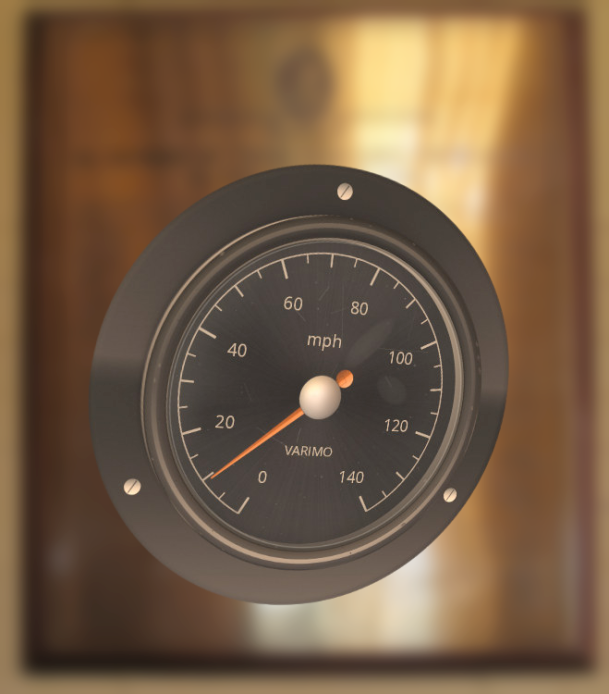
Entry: 10 (mph)
